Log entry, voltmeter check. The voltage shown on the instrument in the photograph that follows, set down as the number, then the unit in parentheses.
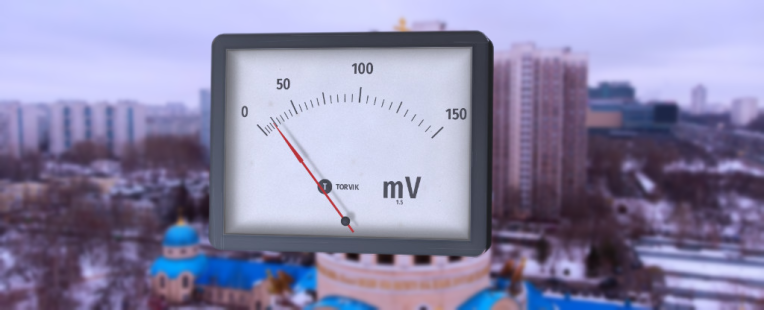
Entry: 25 (mV)
